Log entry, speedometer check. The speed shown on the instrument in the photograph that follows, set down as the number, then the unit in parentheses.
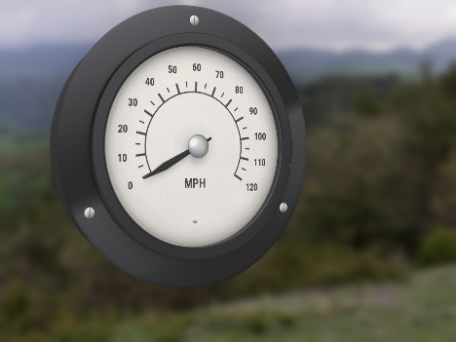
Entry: 0 (mph)
